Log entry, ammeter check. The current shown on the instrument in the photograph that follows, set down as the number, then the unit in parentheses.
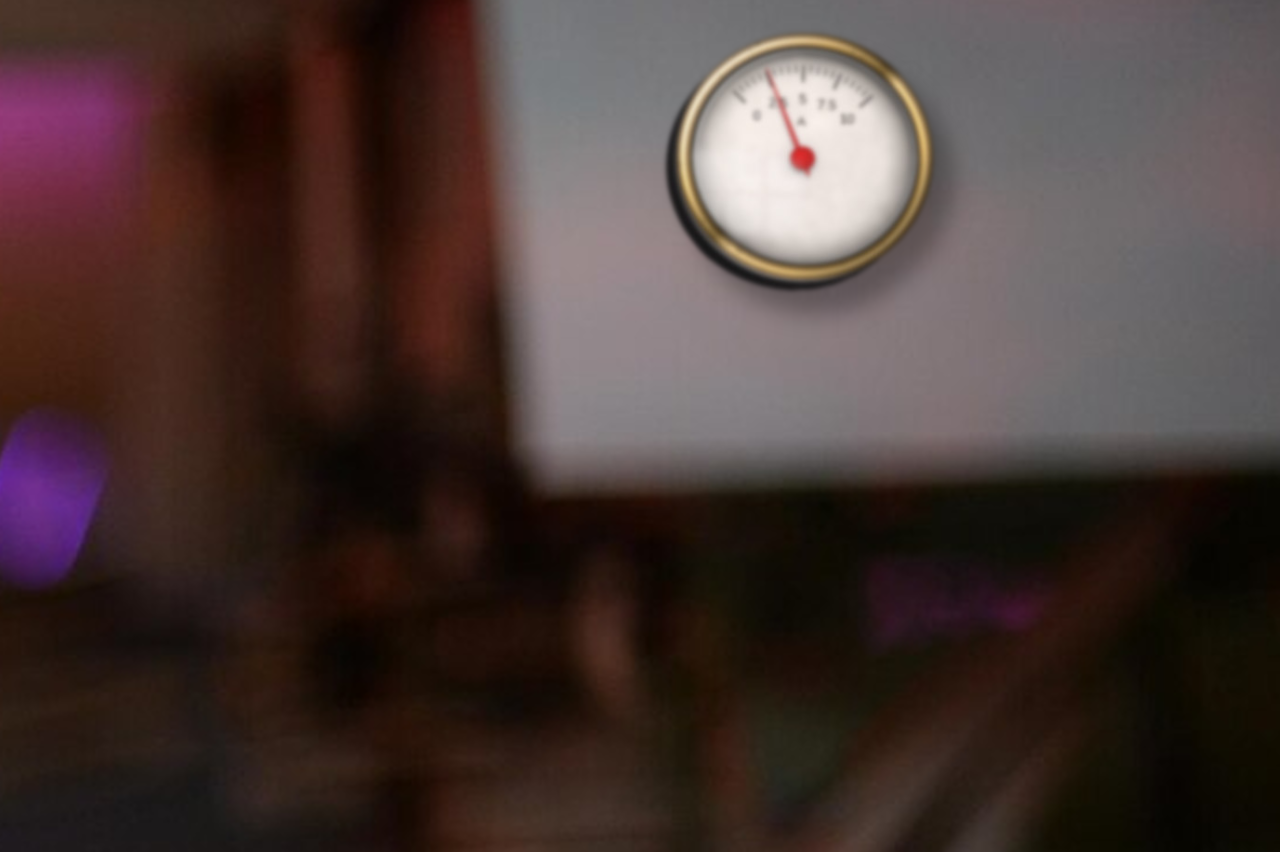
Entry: 2.5 (A)
